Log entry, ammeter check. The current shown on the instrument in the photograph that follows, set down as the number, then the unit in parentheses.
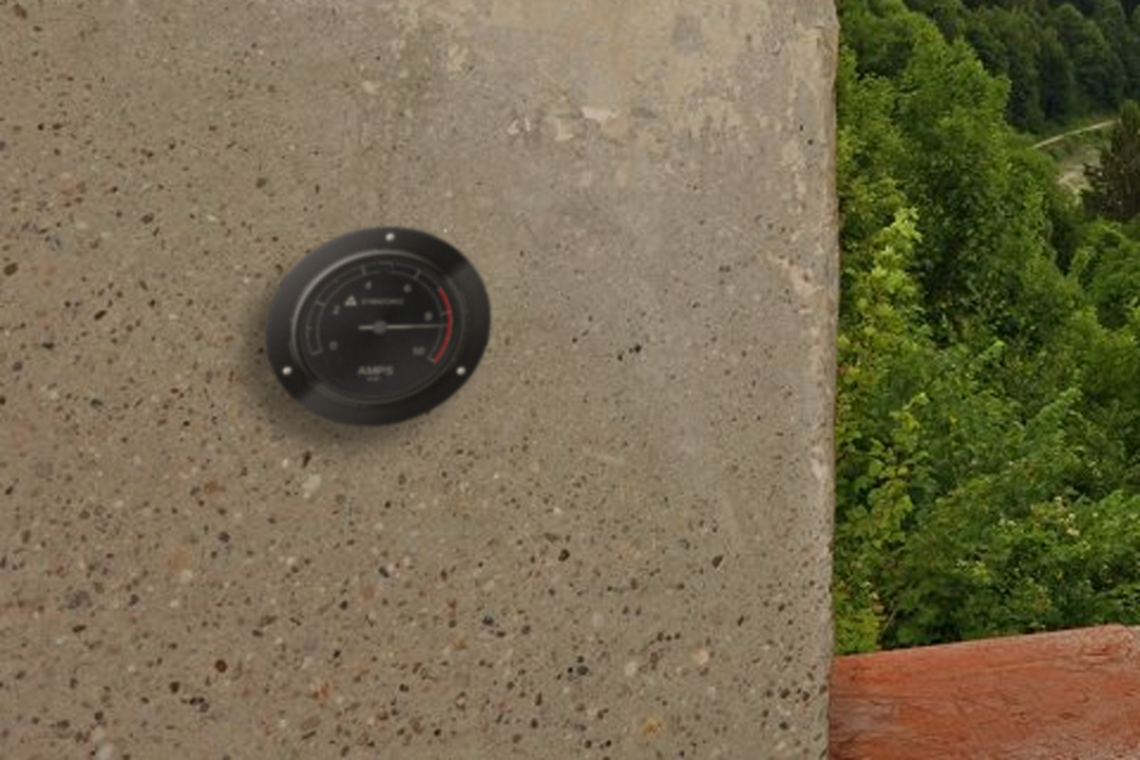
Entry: 8.5 (A)
